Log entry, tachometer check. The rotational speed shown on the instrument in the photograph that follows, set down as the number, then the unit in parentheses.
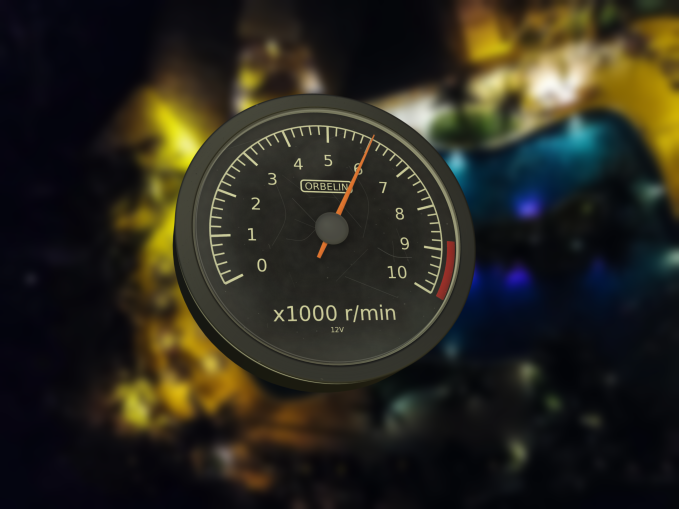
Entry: 6000 (rpm)
